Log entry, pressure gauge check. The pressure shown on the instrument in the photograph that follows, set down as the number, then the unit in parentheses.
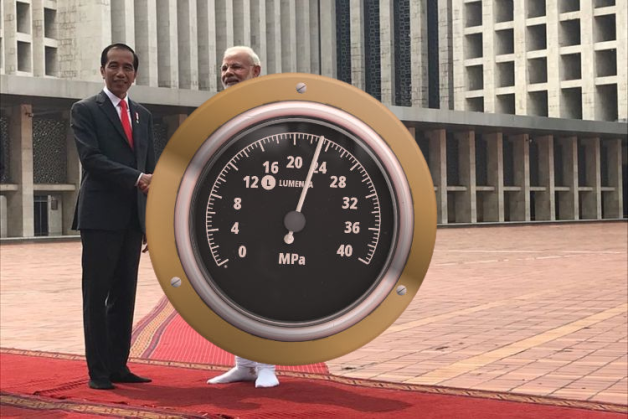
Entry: 23 (MPa)
